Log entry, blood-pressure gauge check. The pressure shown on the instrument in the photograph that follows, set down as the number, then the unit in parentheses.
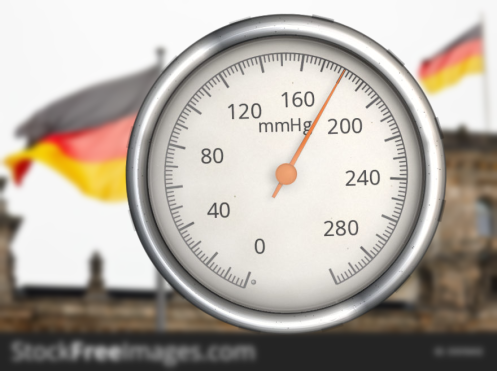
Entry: 180 (mmHg)
